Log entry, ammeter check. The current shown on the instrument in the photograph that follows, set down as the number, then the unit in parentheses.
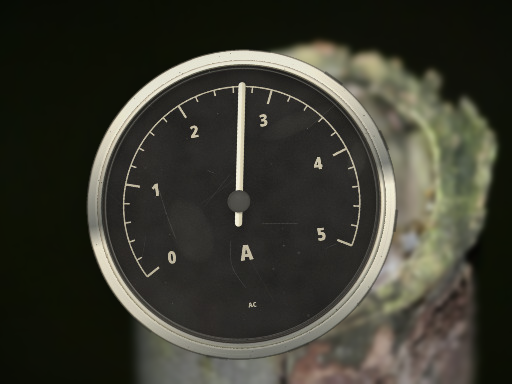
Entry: 2.7 (A)
